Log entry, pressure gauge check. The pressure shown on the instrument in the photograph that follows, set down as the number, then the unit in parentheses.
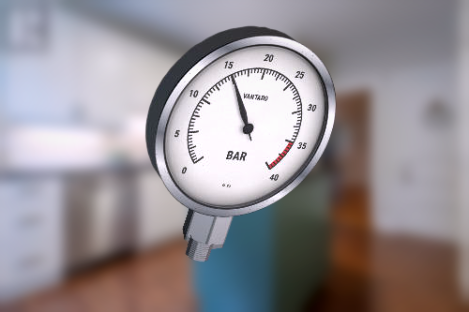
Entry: 15 (bar)
